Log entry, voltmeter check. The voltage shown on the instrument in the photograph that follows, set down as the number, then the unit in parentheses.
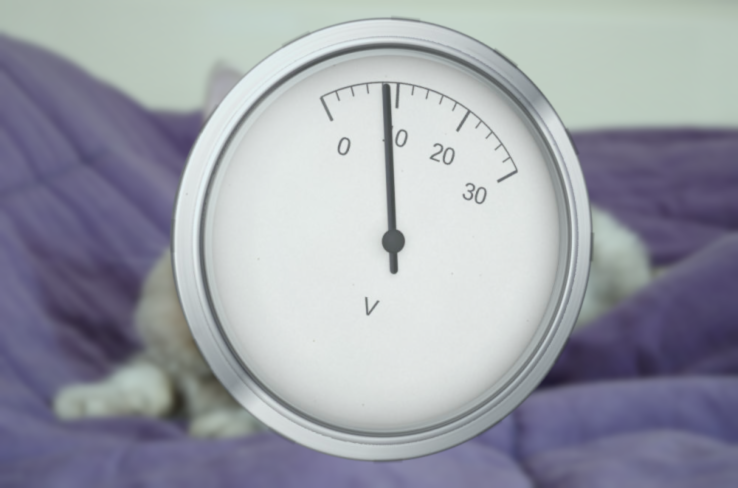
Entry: 8 (V)
